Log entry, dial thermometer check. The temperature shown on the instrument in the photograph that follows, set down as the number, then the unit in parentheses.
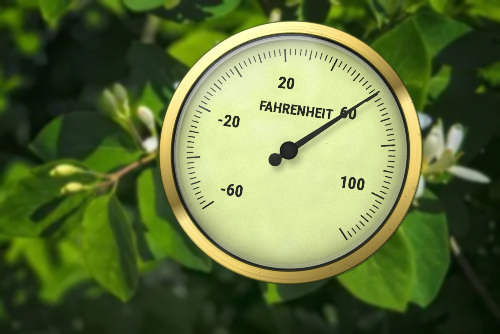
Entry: 60 (°F)
